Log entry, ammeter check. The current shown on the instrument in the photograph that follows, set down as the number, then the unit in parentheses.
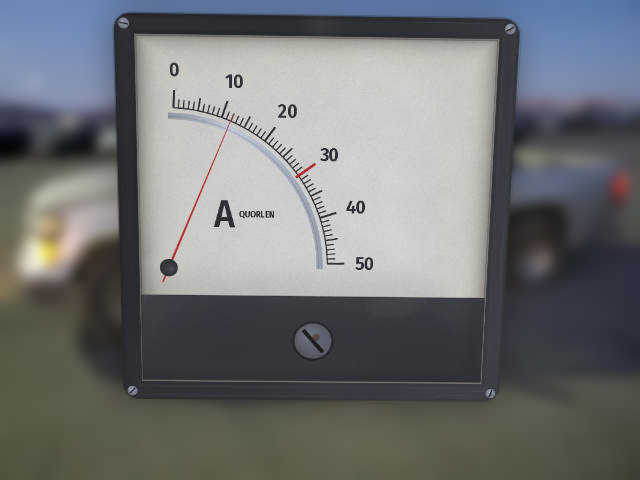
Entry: 12 (A)
